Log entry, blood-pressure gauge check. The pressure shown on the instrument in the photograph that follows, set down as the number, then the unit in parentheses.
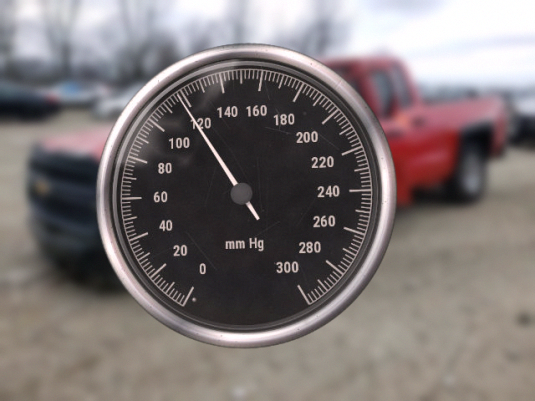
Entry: 118 (mmHg)
